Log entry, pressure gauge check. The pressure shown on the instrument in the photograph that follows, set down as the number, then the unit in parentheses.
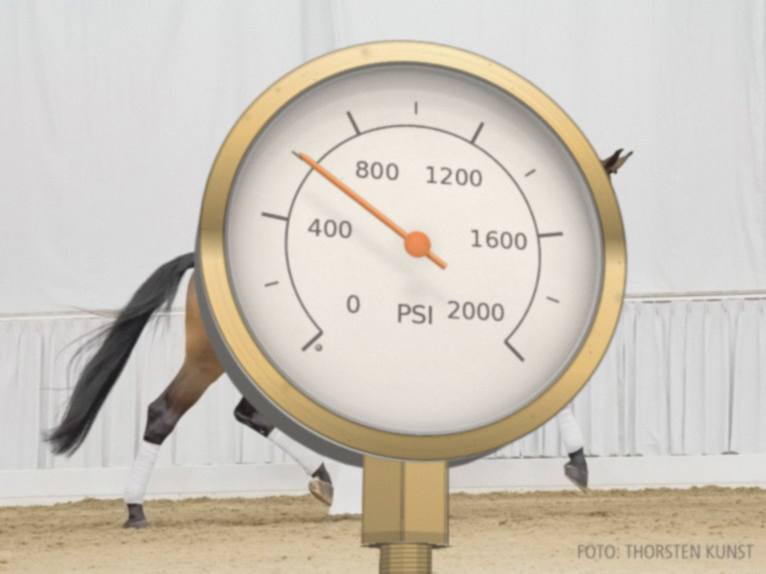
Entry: 600 (psi)
